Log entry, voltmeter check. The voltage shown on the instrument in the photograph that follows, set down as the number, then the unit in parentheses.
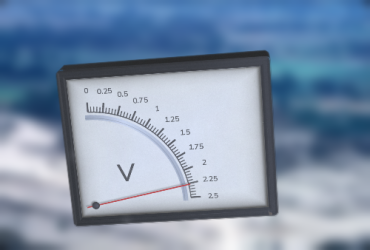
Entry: 2.25 (V)
